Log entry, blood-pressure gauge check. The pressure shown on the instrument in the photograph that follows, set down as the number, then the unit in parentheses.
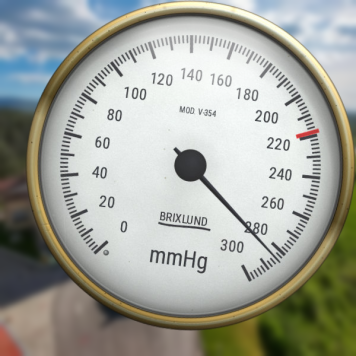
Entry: 284 (mmHg)
